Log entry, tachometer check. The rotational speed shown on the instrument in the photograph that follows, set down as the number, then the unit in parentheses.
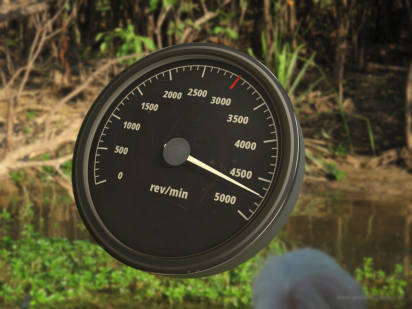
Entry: 4700 (rpm)
